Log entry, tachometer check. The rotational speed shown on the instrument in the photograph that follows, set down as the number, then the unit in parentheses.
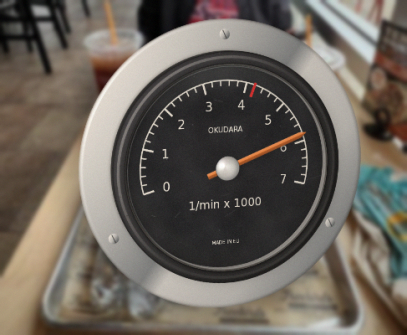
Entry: 5800 (rpm)
